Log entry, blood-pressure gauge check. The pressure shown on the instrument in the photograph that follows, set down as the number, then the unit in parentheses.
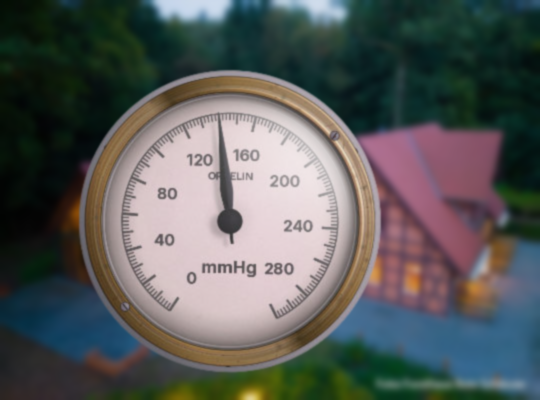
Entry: 140 (mmHg)
